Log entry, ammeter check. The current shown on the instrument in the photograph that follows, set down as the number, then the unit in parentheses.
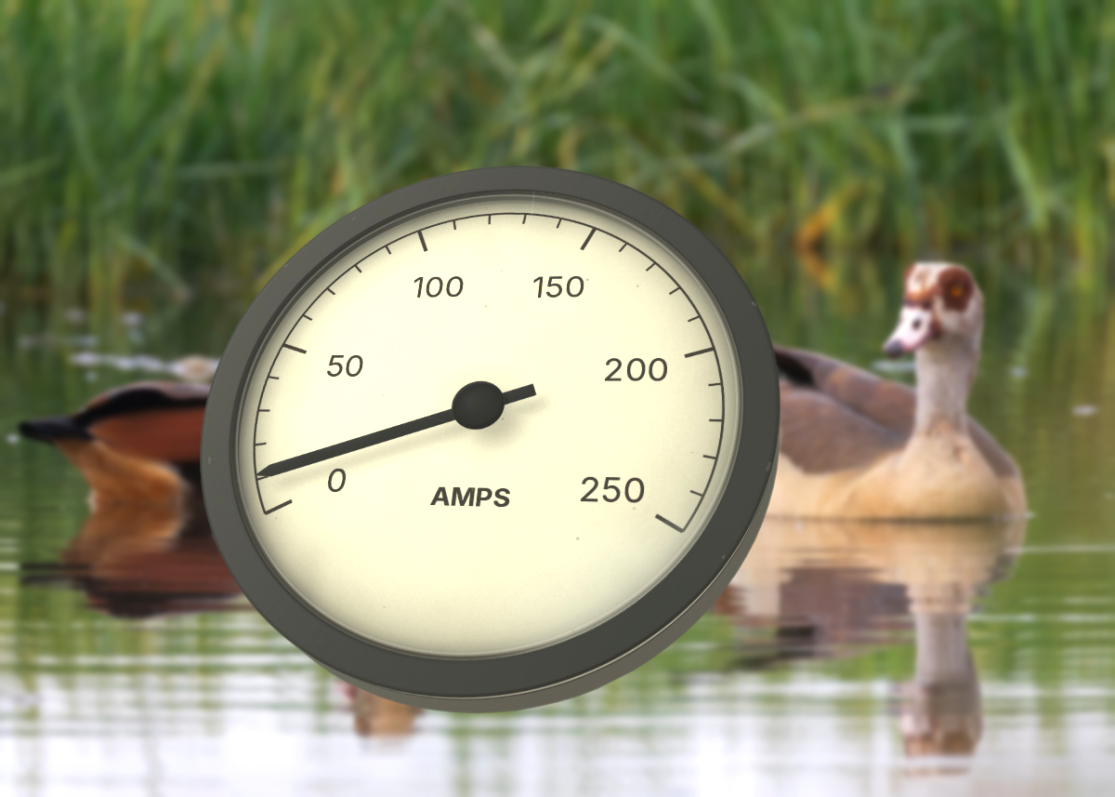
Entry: 10 (A)
